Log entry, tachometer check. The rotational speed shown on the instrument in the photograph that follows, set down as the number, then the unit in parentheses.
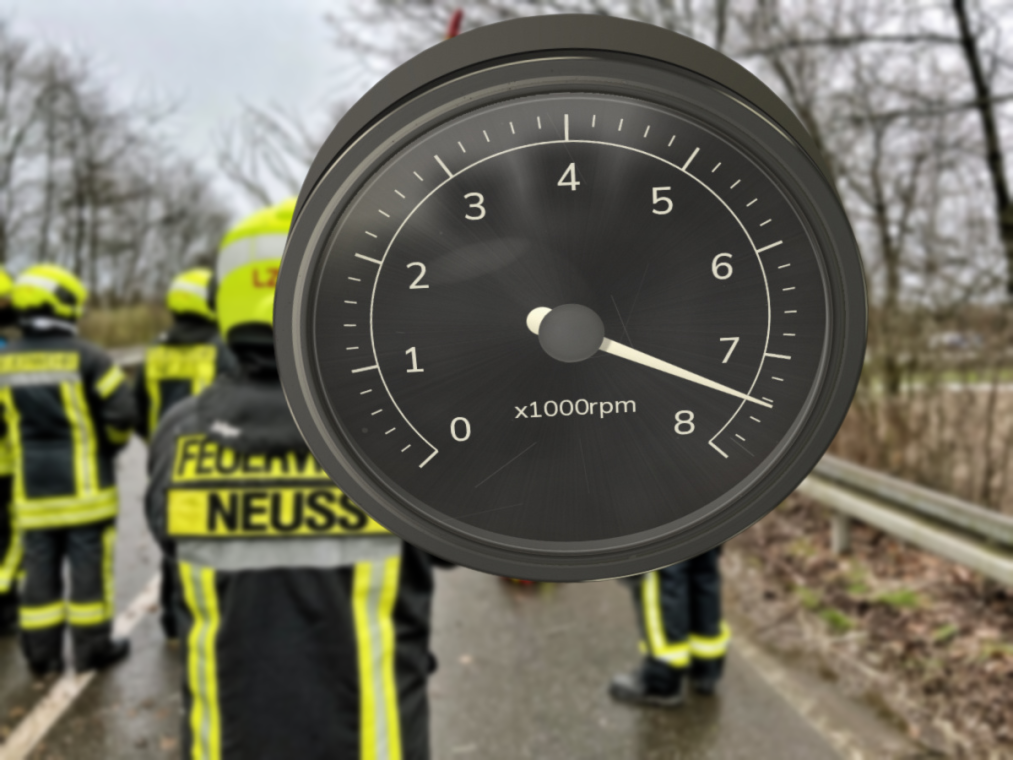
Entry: 7400 (rpm)
